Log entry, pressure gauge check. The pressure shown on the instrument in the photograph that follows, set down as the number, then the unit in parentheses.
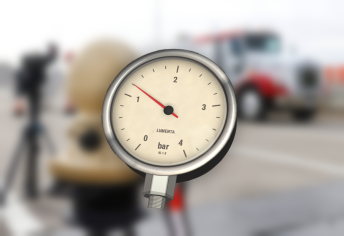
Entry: 1.2 (bar)
